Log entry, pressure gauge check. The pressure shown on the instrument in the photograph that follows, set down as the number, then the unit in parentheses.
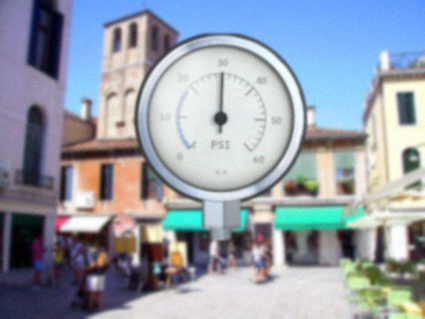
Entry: 30 (psi)
